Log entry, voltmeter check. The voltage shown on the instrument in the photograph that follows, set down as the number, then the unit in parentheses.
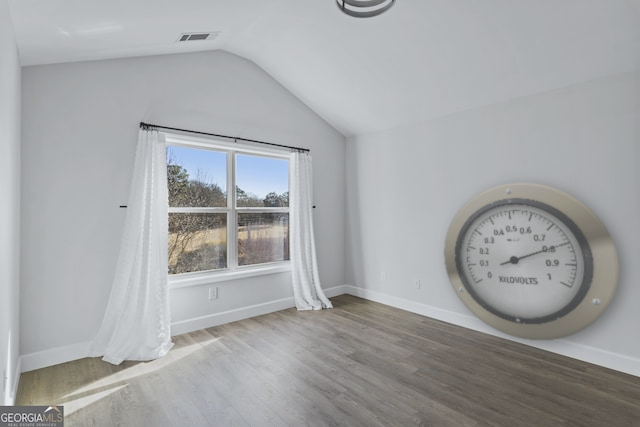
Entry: 0.8 (kV)
